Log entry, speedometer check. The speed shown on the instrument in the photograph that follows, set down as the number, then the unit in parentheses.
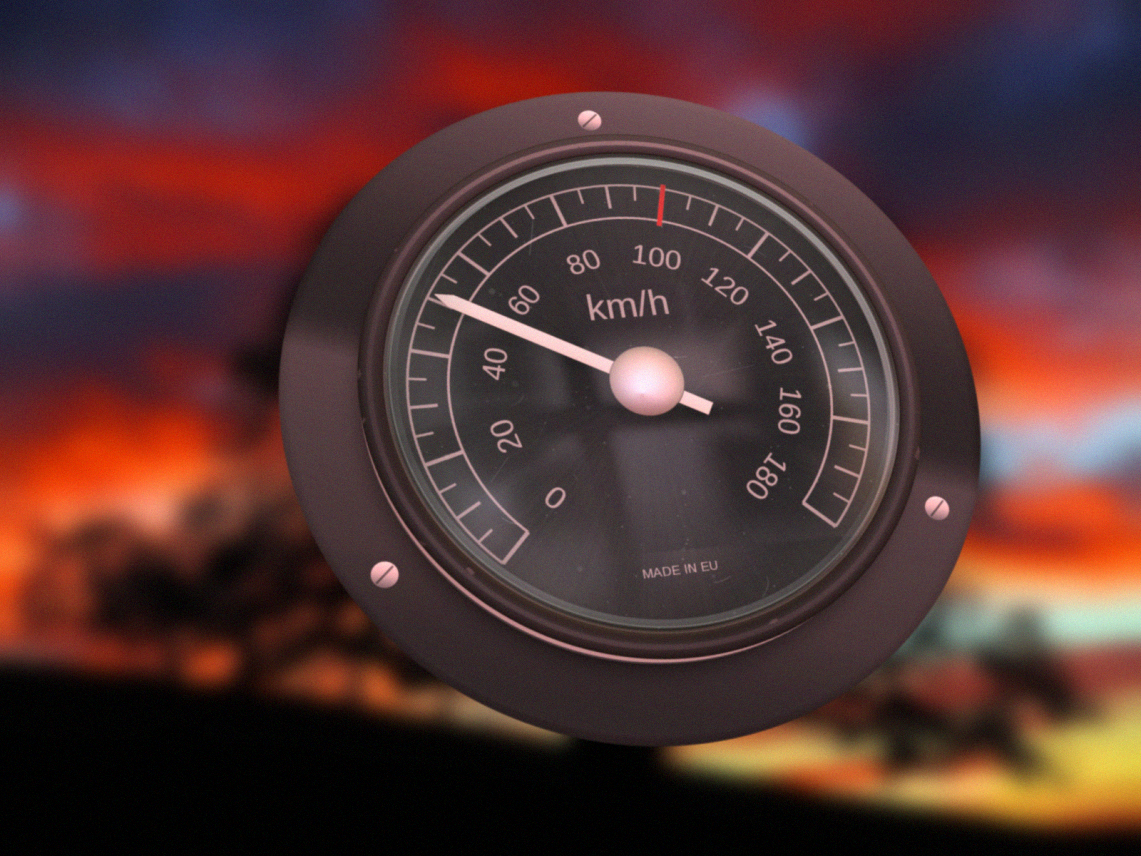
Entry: 50 (km/h)
